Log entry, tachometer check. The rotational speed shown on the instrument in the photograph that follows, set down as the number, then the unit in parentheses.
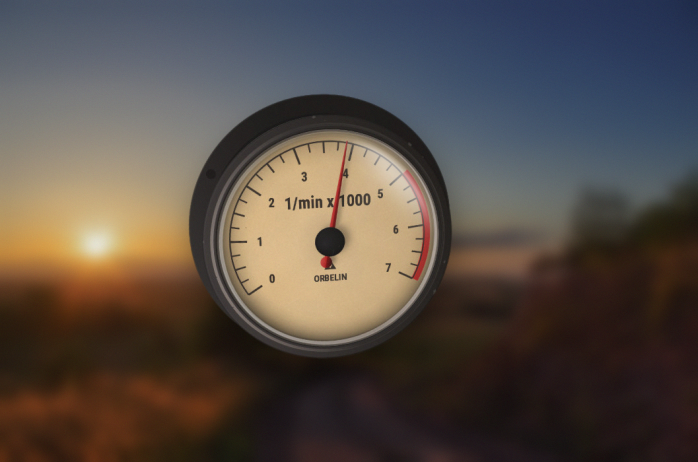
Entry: 3875 (rpm)
